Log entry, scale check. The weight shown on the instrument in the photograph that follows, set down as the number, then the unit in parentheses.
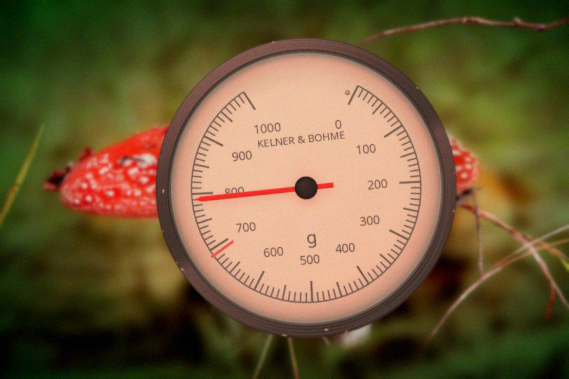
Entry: 790 (g)
